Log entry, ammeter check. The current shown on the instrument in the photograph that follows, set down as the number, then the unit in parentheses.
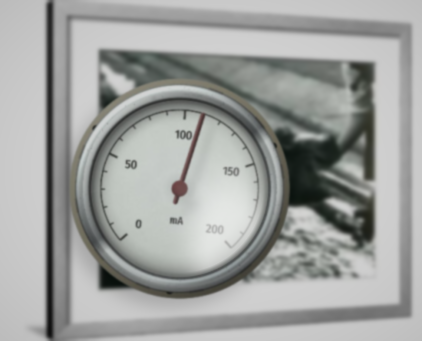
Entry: 110 (mA)
